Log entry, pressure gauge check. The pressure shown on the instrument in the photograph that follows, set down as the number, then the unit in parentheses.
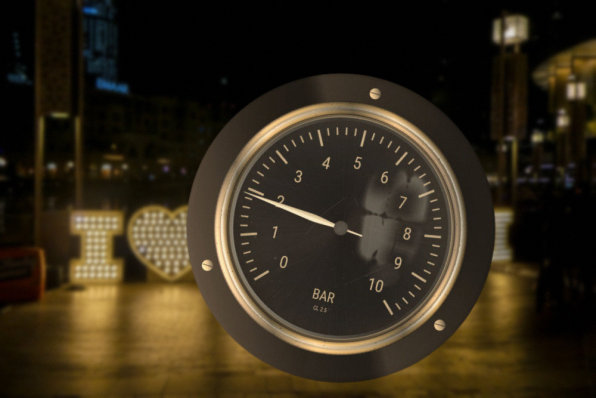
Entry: 1.9 (bar)
